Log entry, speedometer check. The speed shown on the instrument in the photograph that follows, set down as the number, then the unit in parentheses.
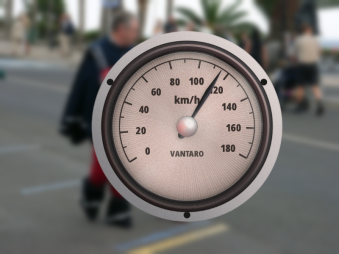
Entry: 115 (km/h)
